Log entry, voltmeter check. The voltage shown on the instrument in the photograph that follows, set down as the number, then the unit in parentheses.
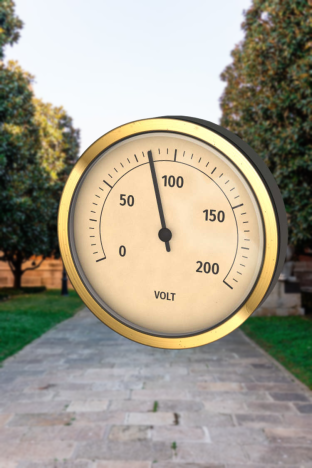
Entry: 85 (V)
